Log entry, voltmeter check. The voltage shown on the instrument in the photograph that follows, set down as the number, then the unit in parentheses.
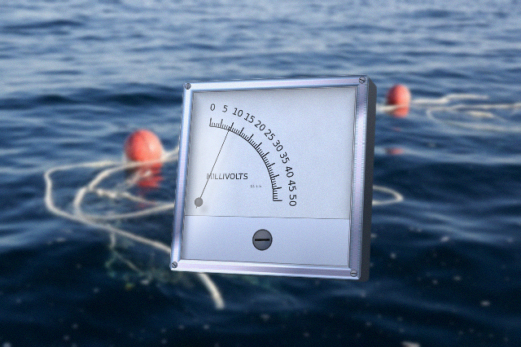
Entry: 10 (mV)
